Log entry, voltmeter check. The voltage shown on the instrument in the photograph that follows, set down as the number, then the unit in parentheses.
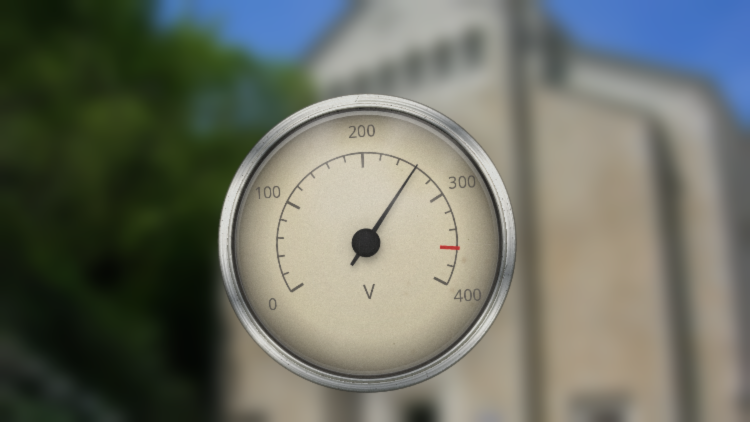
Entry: 260 (V)
